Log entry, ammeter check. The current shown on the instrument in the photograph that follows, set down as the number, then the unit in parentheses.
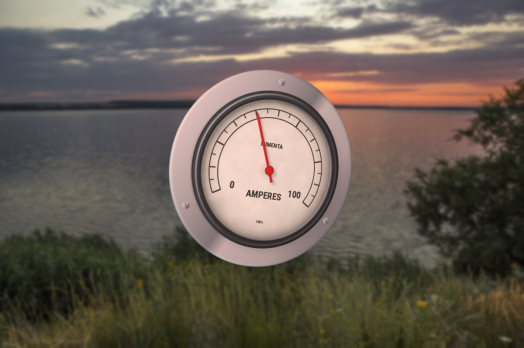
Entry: 40 (A)
